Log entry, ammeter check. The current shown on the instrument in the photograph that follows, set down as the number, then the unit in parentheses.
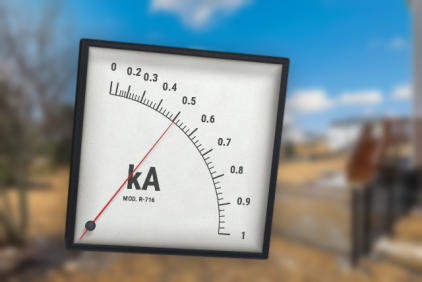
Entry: 0.5 (kA)
